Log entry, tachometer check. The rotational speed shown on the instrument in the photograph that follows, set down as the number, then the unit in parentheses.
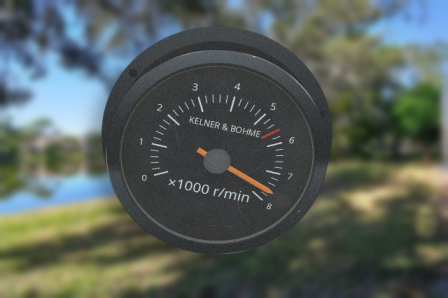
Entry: 7600 (rpm)
